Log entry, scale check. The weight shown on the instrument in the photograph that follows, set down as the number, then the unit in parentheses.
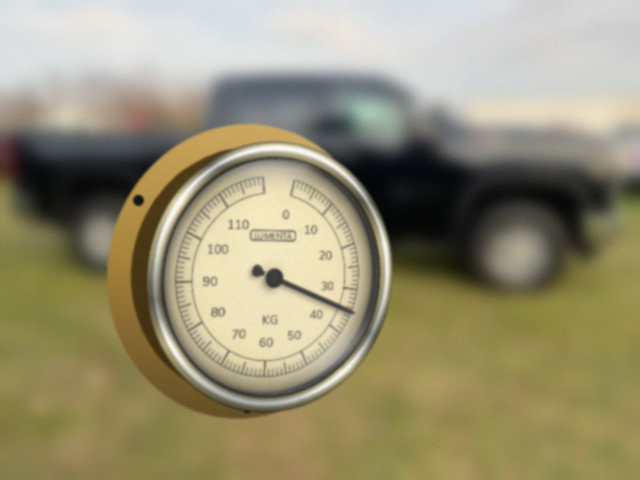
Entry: 35 (kg)
